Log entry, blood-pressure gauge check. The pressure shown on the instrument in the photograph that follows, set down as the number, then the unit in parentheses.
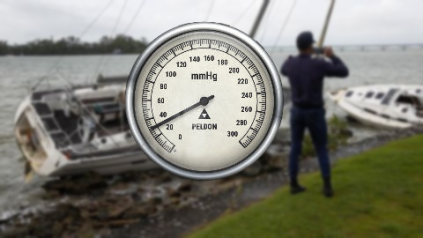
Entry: 30 (mmHg)
